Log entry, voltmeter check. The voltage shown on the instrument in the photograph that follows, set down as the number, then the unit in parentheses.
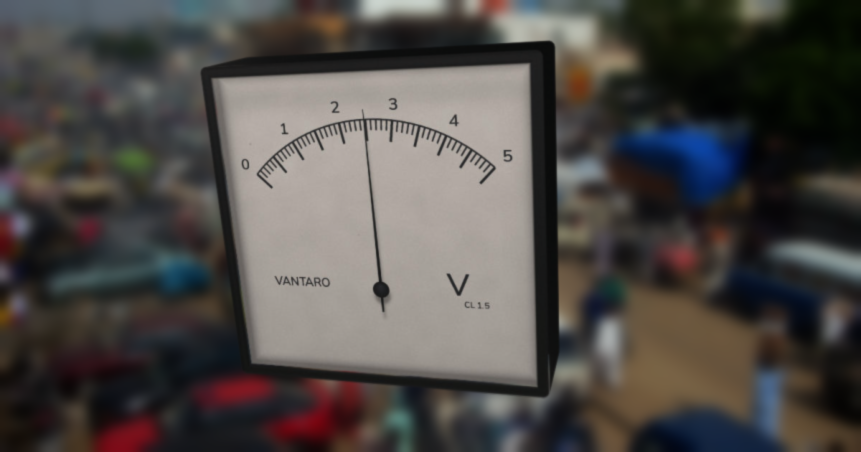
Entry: 2.5 (V)
